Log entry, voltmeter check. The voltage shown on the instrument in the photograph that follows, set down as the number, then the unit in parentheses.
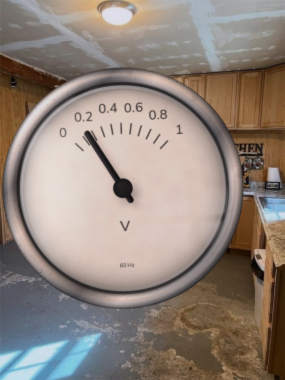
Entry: 0.15 (V)
